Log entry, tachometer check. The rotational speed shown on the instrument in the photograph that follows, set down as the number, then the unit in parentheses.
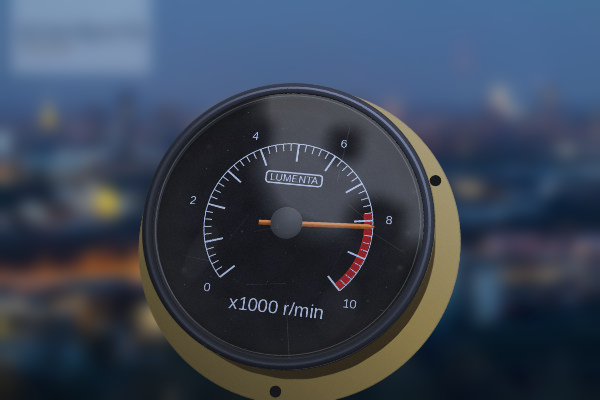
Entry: 8200 (rpm)
